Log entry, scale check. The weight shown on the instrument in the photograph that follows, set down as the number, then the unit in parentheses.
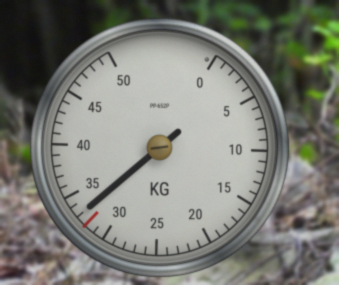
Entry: 33 (kg)
